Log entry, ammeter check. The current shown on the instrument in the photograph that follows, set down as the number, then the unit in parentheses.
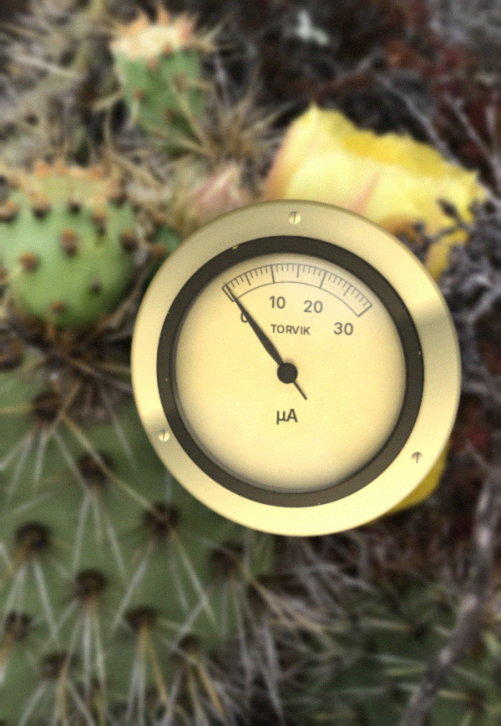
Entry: 1 (µA)
